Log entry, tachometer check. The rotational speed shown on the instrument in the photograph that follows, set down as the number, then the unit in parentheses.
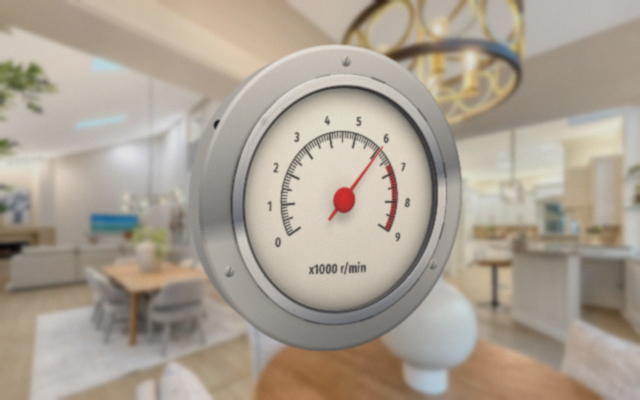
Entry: 6000 (rpm)
